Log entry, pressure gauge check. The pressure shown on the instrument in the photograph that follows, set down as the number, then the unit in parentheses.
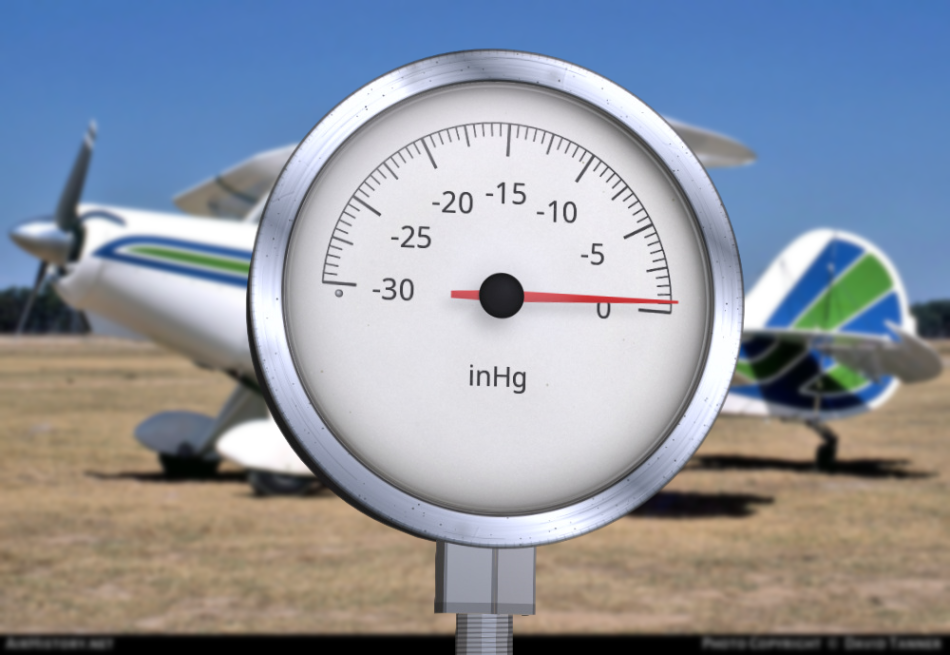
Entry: -0.5 (inHg)
